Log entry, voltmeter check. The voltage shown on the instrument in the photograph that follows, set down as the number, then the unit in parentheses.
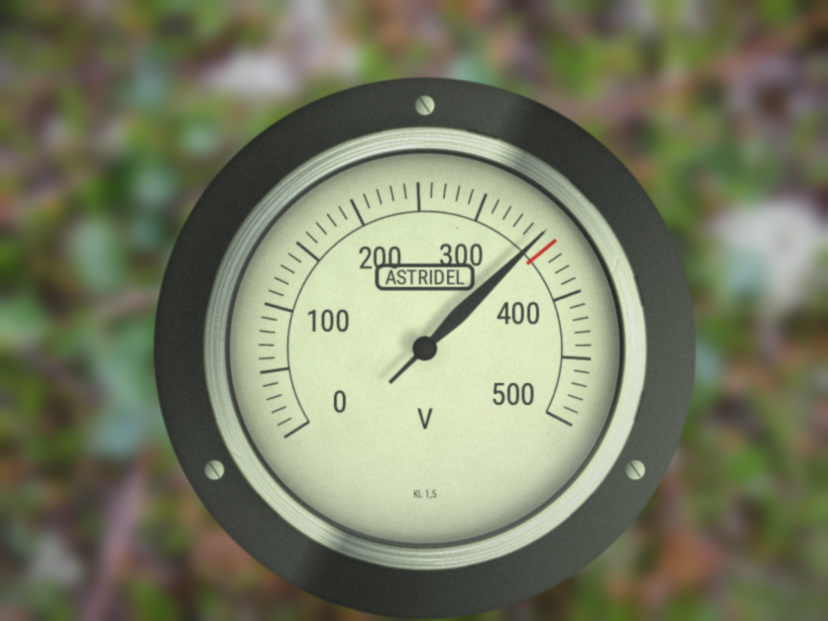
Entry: 350 (V)
